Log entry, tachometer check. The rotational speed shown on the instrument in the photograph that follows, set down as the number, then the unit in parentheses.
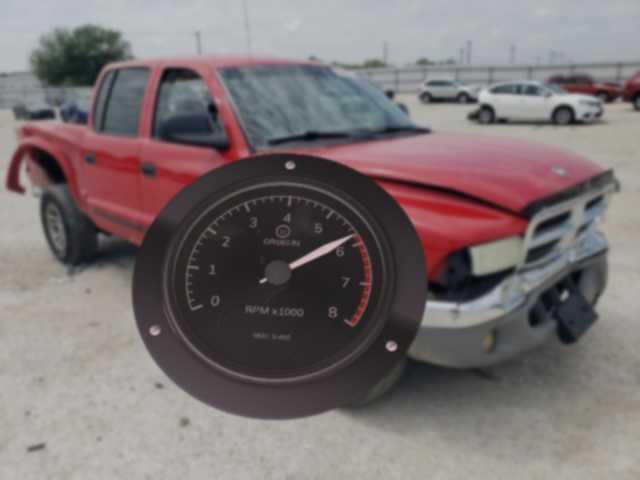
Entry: 5800 (rpm)
